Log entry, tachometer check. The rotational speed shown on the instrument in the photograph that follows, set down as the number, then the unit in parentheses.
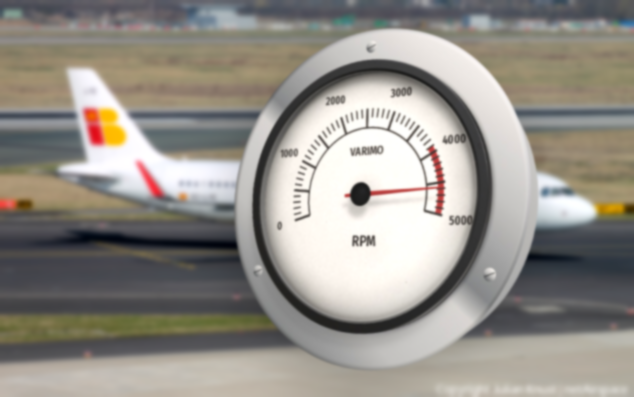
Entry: 4600 (rpm)
